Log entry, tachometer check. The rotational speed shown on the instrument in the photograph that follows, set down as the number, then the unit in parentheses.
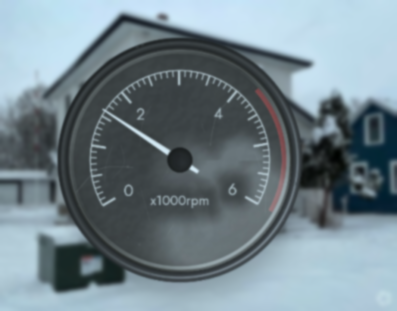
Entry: 1600 (rpm)
